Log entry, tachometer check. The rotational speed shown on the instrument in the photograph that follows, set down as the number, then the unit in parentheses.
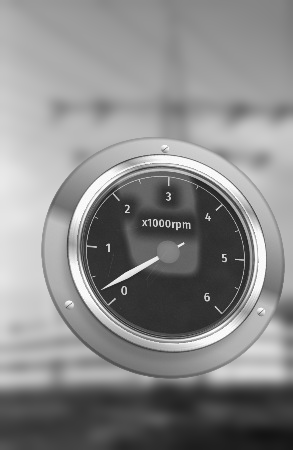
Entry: 250 (rpm)
